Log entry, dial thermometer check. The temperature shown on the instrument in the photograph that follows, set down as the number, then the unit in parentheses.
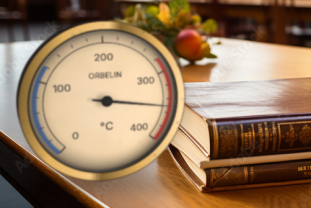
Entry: 350 (°C)
